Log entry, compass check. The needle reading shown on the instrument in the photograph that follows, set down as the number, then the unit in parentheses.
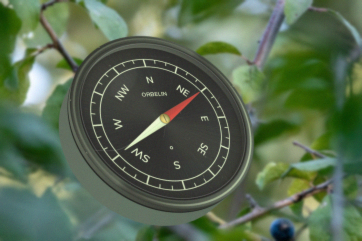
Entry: 60 (°)
